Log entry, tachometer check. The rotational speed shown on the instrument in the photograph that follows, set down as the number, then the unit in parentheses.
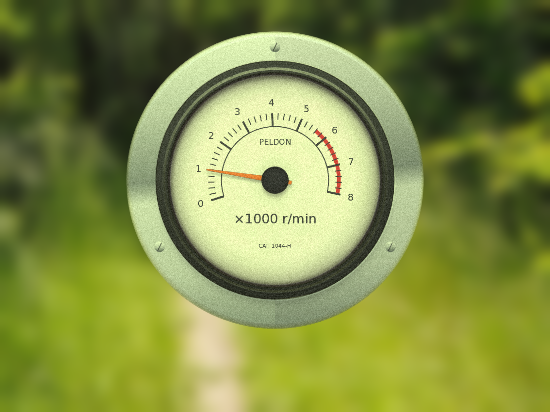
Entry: 1000 (rpm)
